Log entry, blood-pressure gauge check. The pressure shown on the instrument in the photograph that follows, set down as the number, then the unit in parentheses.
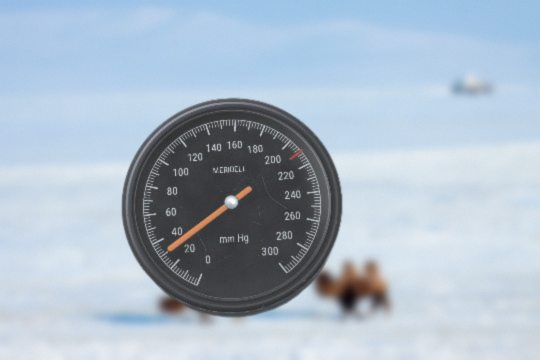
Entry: 30 (mmHg)
